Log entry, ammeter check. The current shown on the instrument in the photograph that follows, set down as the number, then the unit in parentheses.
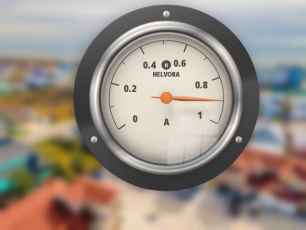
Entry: 0.9 (A)
